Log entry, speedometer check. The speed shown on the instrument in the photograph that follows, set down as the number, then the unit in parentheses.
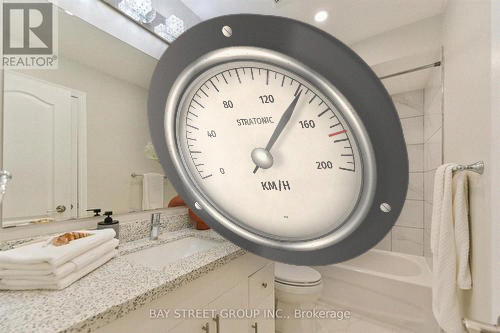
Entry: 142.5 (km/h)
